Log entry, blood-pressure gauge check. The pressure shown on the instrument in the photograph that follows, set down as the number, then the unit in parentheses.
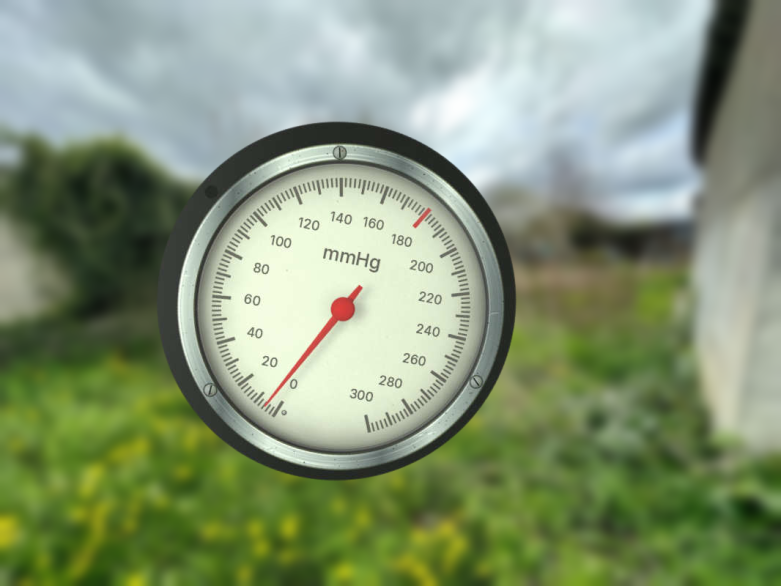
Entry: 6 (mmHg)
